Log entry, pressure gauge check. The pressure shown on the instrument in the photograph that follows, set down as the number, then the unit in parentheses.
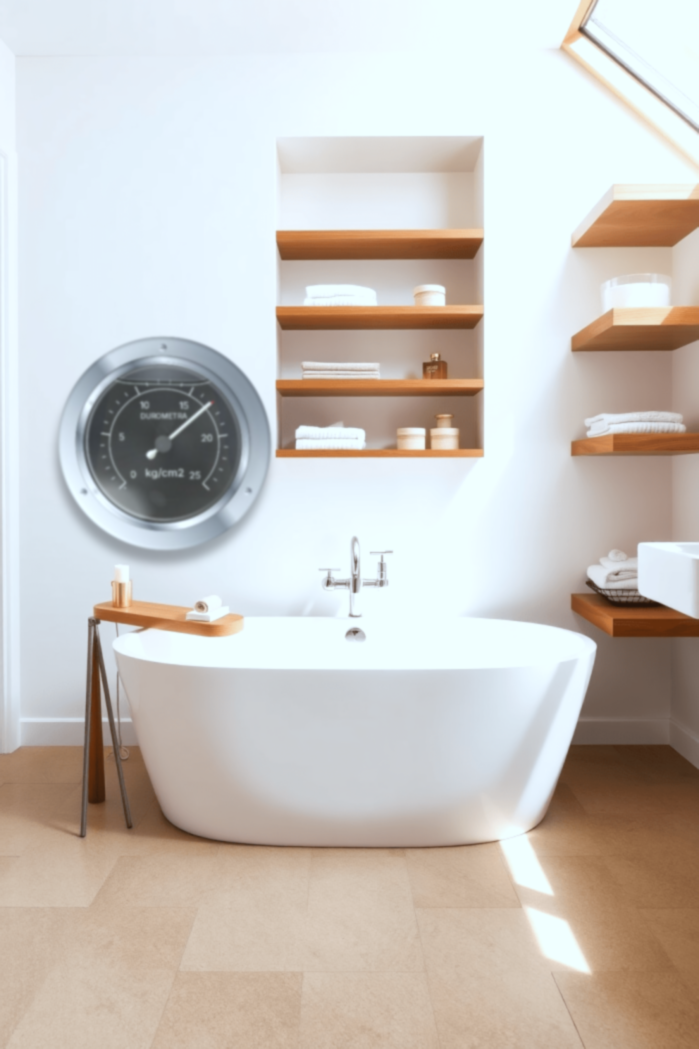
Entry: 17 (kg/cm²)
